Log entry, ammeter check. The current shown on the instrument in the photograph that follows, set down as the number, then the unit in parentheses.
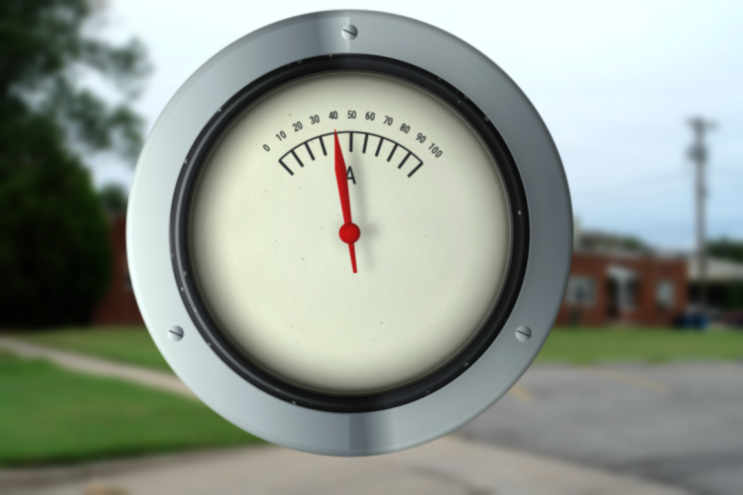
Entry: 40 (A)
